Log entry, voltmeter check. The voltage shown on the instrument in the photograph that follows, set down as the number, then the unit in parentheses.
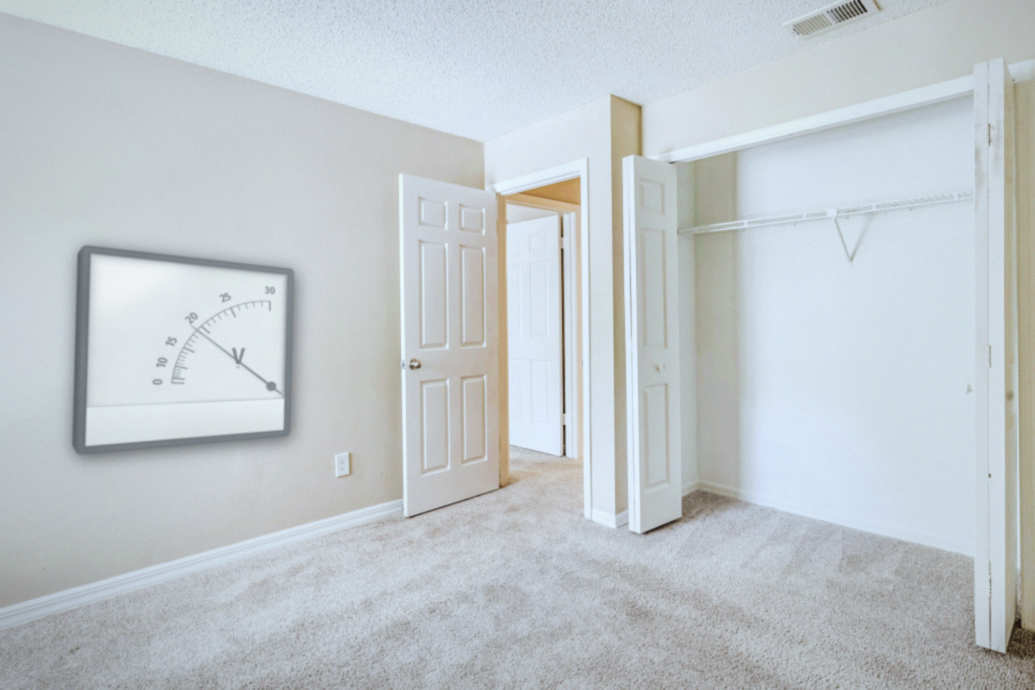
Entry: 19 (V)
